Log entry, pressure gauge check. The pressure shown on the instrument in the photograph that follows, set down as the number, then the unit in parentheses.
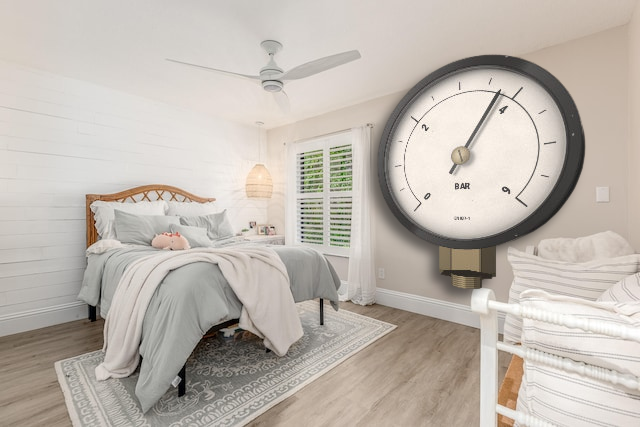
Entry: 3.75 (bar)
